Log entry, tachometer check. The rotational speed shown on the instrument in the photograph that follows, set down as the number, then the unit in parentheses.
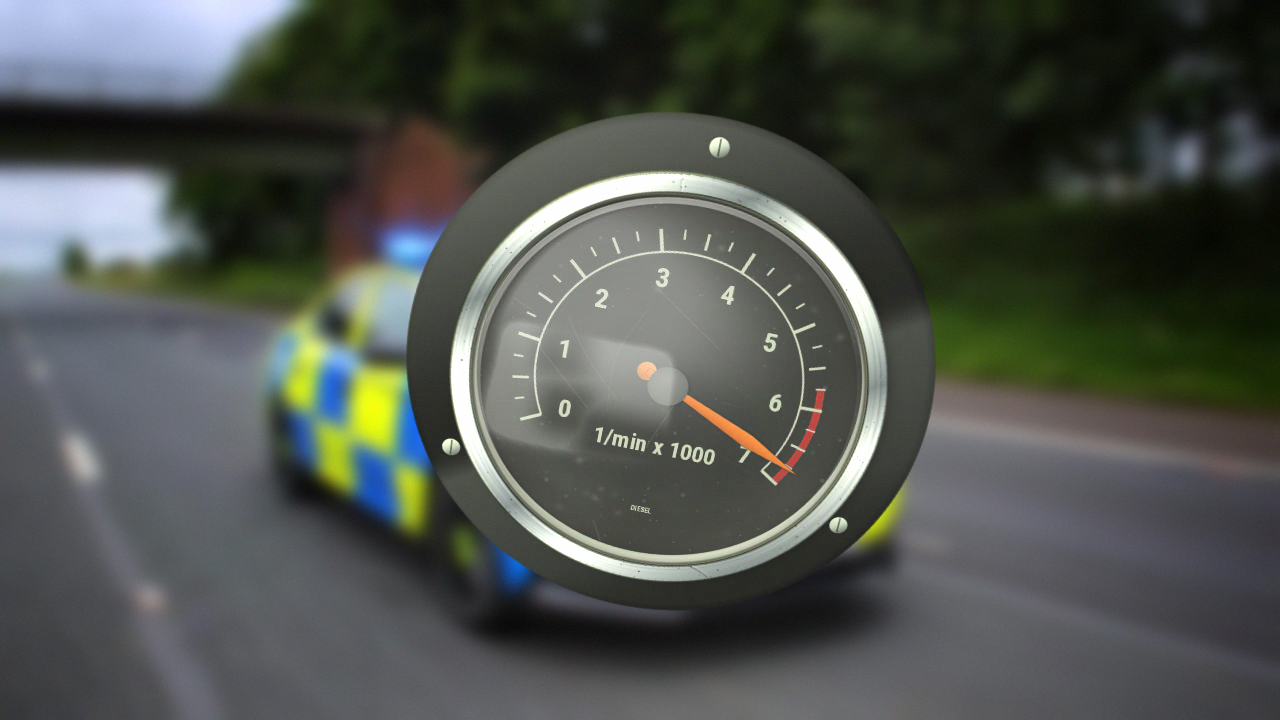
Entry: 6750 (rpm)
